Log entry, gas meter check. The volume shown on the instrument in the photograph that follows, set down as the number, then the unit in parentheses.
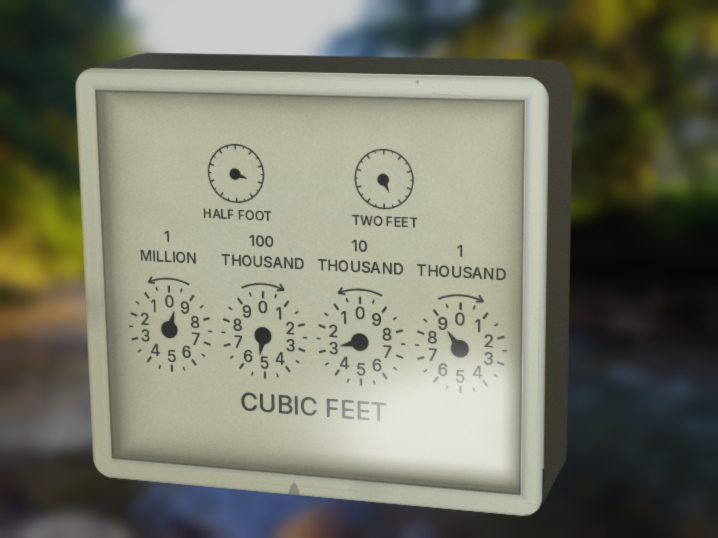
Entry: 952900 (ft³)
